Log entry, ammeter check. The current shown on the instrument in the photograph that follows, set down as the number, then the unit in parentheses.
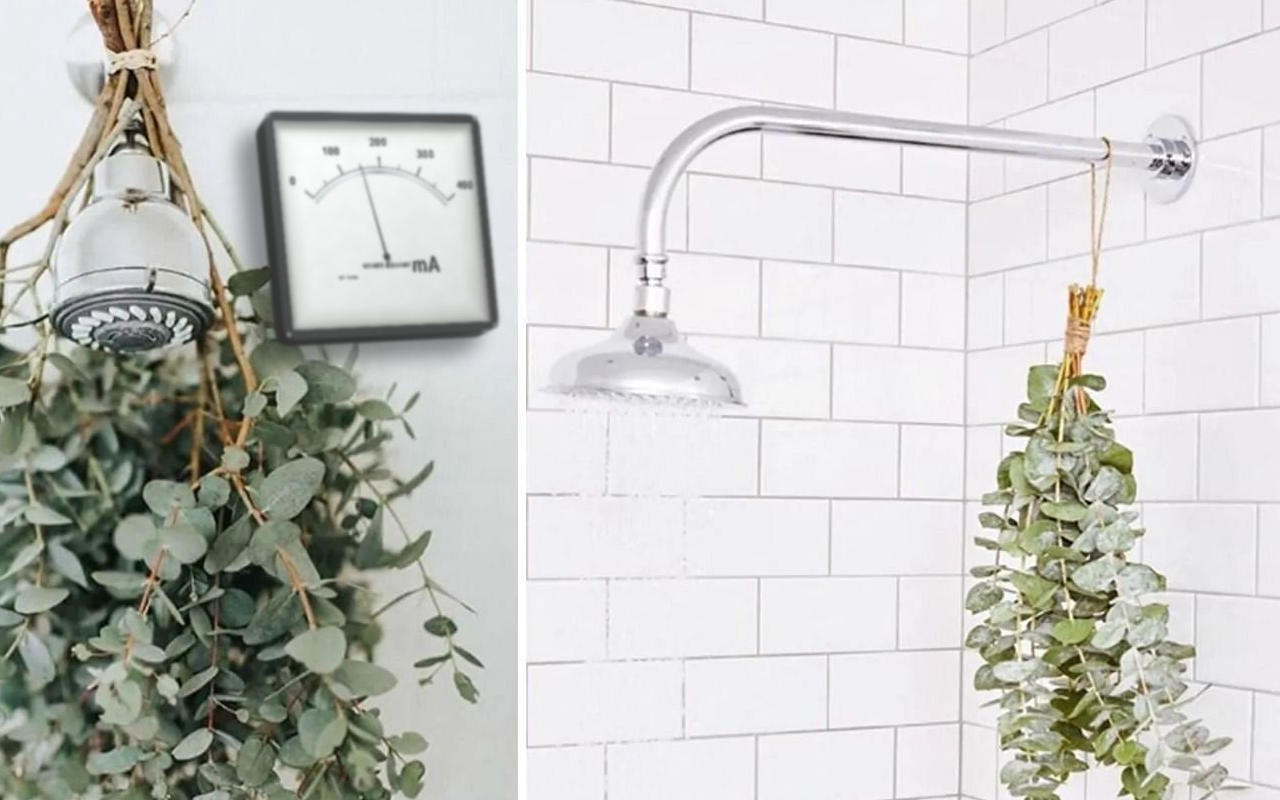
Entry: 150 (mA)
